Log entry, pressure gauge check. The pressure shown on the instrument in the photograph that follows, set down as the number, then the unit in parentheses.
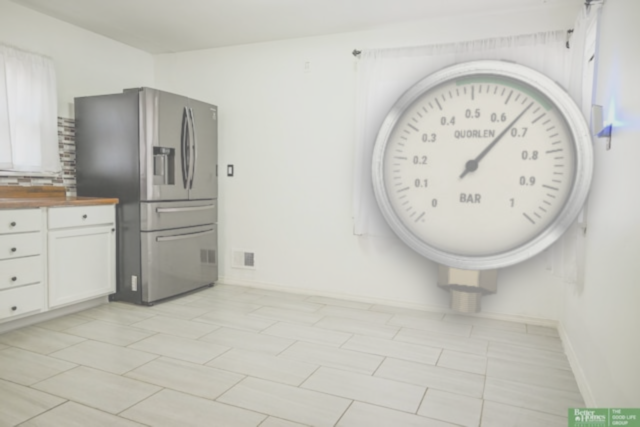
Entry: 0.66 (bar)
